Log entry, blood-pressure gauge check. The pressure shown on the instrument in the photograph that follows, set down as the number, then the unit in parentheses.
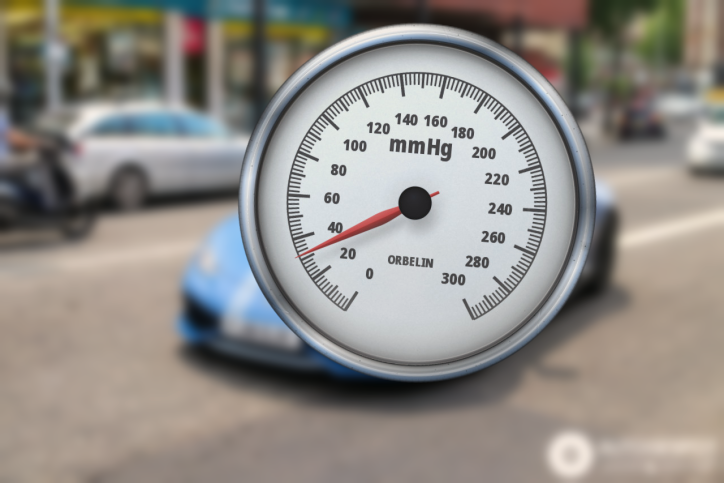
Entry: 32 (mmHg)
